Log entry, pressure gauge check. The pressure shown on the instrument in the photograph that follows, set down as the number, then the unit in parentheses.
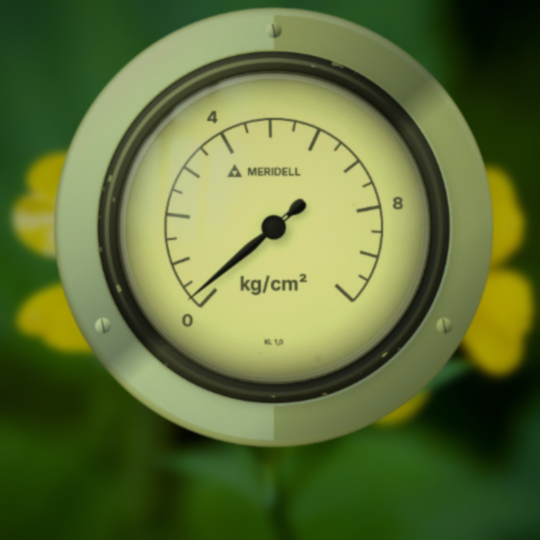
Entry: 0.25 (kg/cm²)
